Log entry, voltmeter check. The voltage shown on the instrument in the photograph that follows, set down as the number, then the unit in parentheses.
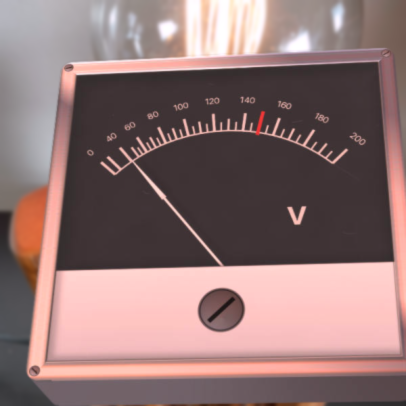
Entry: 40 (V)
